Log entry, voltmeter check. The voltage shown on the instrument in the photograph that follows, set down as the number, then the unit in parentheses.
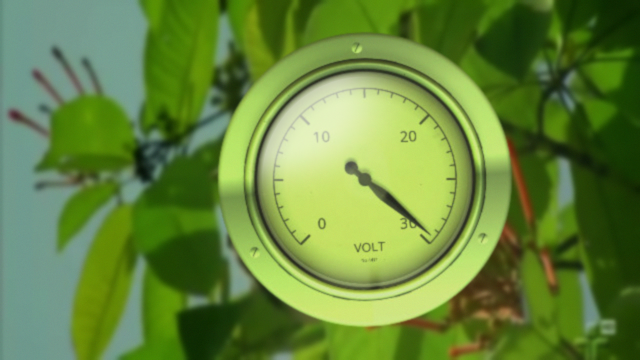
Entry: 29.5 (V)
